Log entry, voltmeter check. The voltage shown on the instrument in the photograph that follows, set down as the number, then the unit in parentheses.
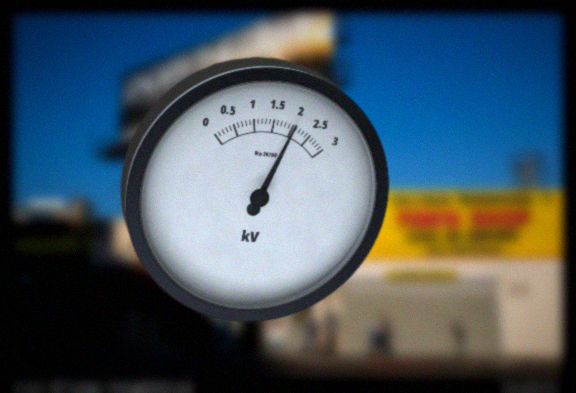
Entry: 2 (kV)
